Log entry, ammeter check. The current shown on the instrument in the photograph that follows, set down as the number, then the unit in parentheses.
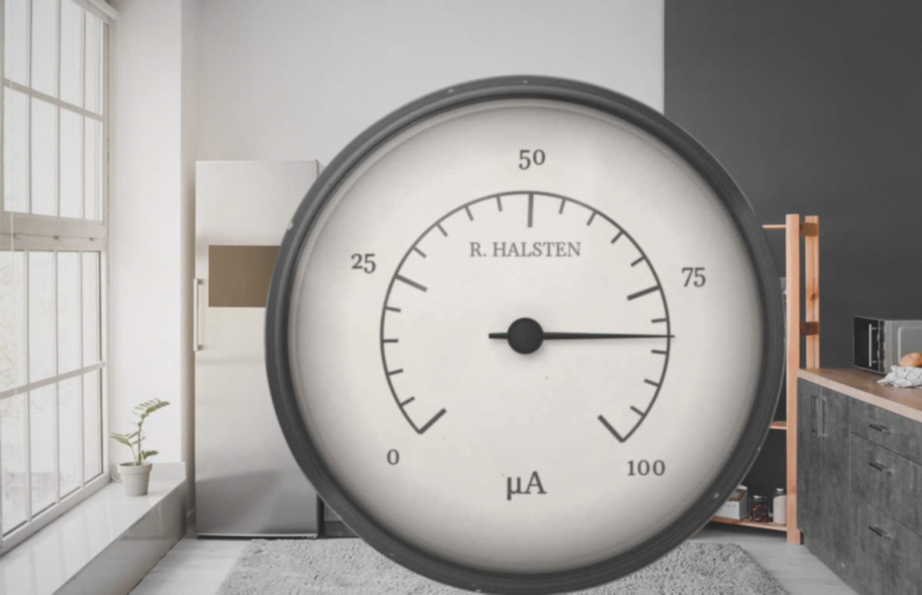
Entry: 82.5 (µA)
